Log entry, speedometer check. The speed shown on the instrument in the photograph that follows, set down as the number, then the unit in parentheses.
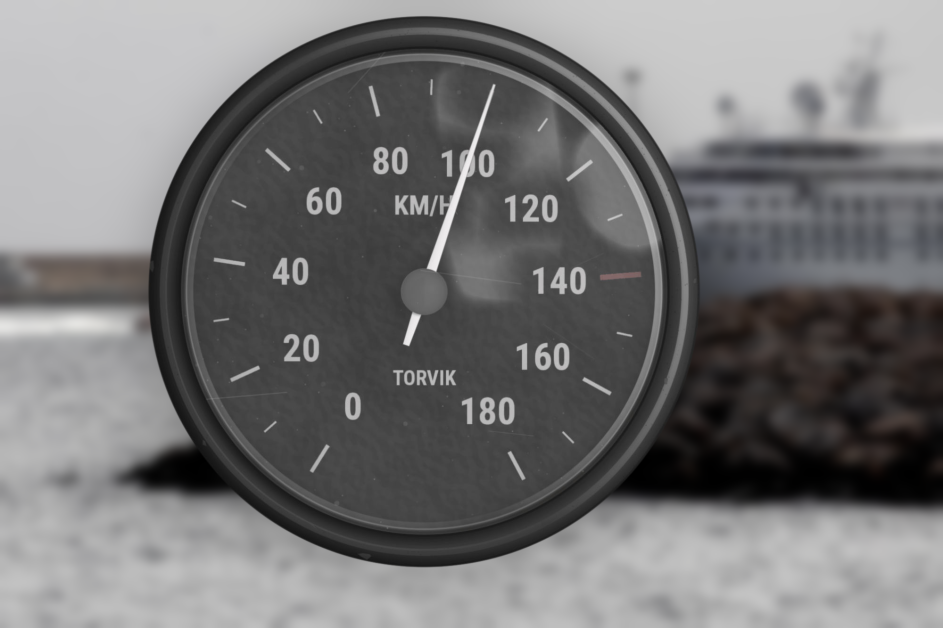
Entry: 100 (km/h)
